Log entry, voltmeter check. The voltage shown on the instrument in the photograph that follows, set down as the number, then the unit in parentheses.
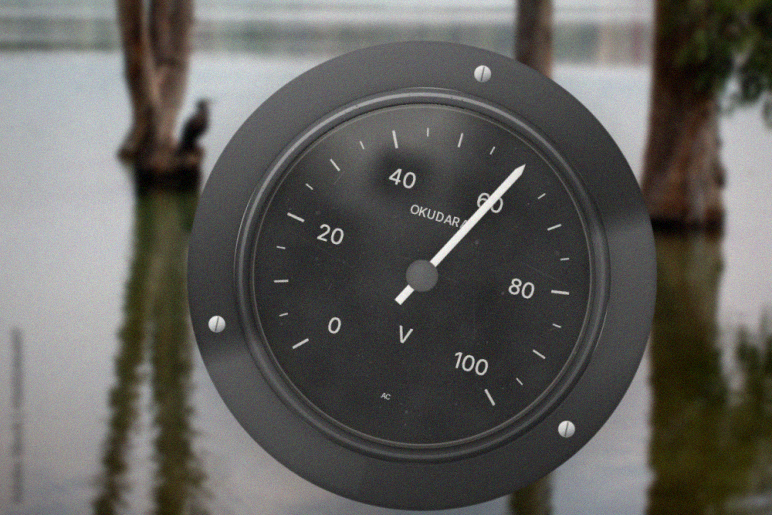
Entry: 60 (V)
